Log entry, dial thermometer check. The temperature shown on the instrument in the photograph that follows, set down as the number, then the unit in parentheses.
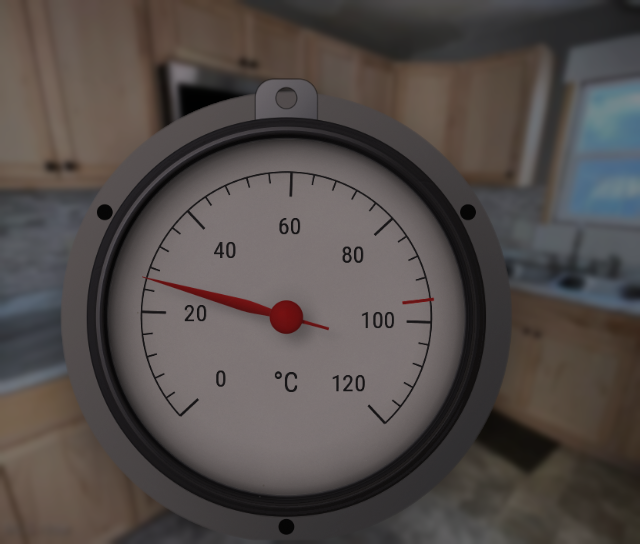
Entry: 26 (°C)
